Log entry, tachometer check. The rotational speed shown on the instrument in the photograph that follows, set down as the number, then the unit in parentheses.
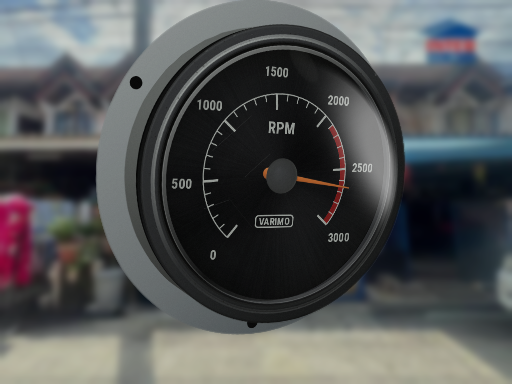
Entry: 2650 (rpm)
